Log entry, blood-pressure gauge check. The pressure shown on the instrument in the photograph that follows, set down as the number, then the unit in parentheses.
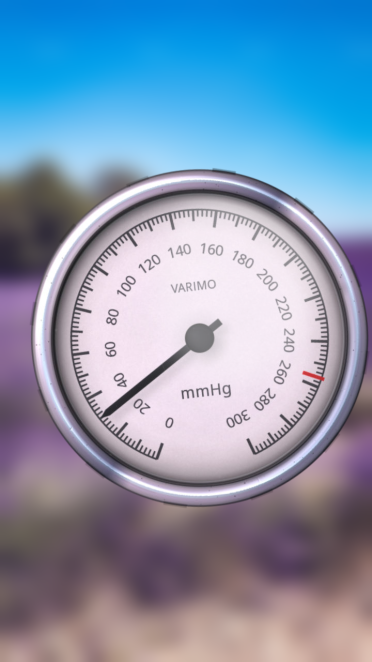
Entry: 30 (mmHg)
